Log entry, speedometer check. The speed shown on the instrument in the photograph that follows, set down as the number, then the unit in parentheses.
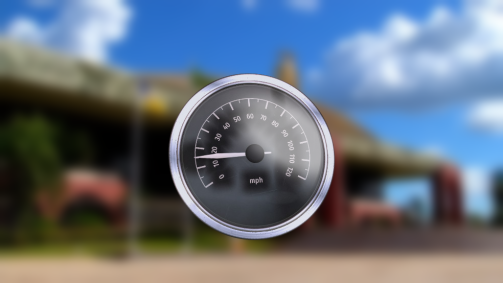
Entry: 15 (mph)
